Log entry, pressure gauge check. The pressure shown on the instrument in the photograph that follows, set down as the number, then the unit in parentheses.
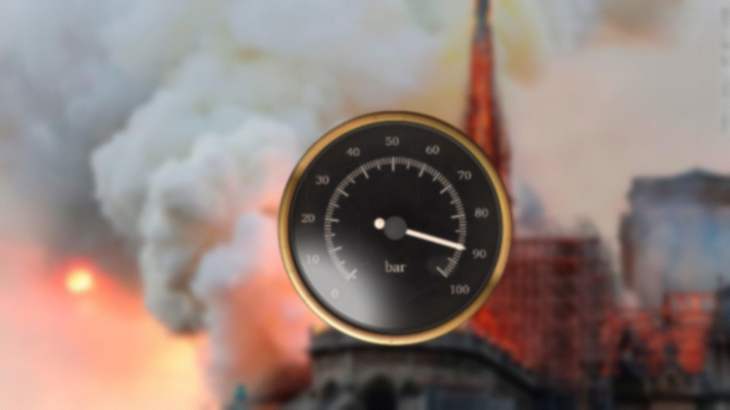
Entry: 90 (bar)
